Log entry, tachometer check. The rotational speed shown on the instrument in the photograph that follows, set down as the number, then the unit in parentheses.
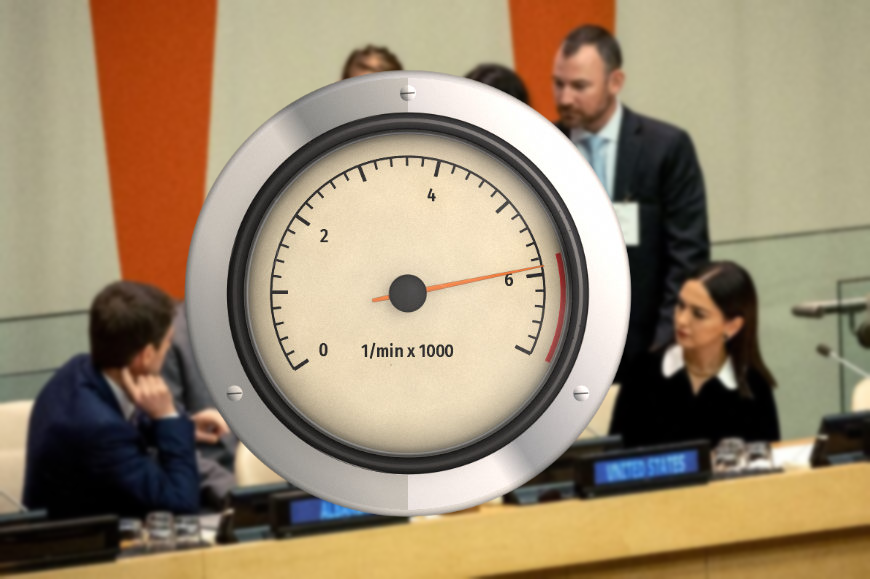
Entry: 5900 (rpm)
